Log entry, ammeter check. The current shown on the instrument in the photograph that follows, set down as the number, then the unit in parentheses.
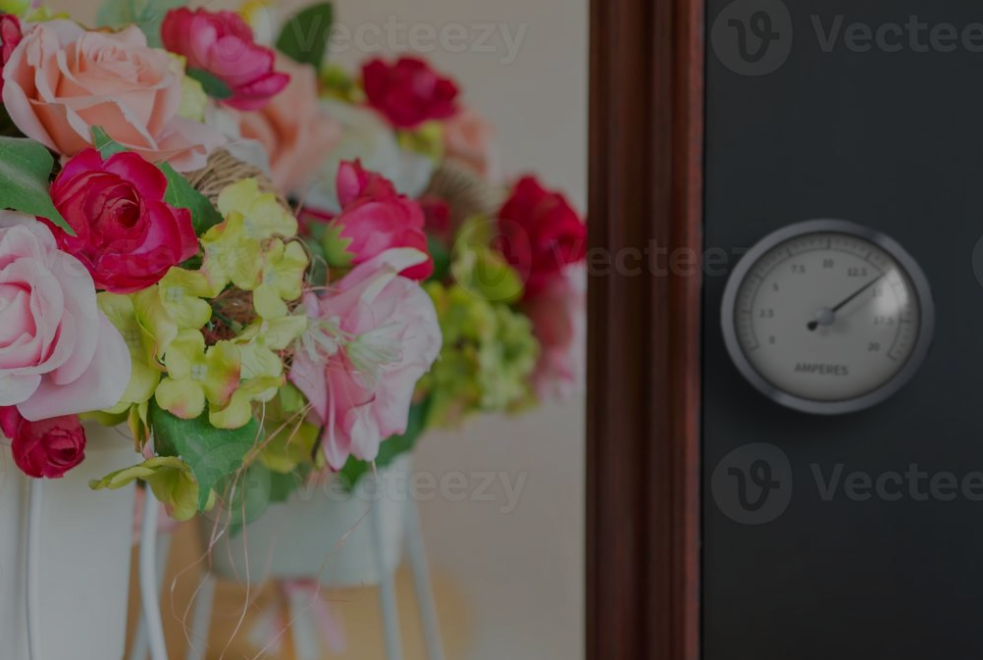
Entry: 14 (A)
